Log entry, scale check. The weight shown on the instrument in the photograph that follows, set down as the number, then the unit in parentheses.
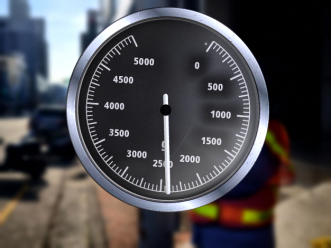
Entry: 2400 (g)
